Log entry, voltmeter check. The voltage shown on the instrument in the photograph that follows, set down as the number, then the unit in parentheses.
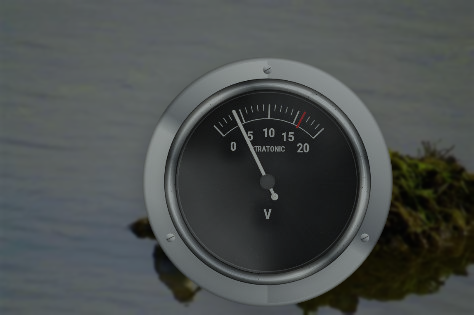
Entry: 4 (V)
